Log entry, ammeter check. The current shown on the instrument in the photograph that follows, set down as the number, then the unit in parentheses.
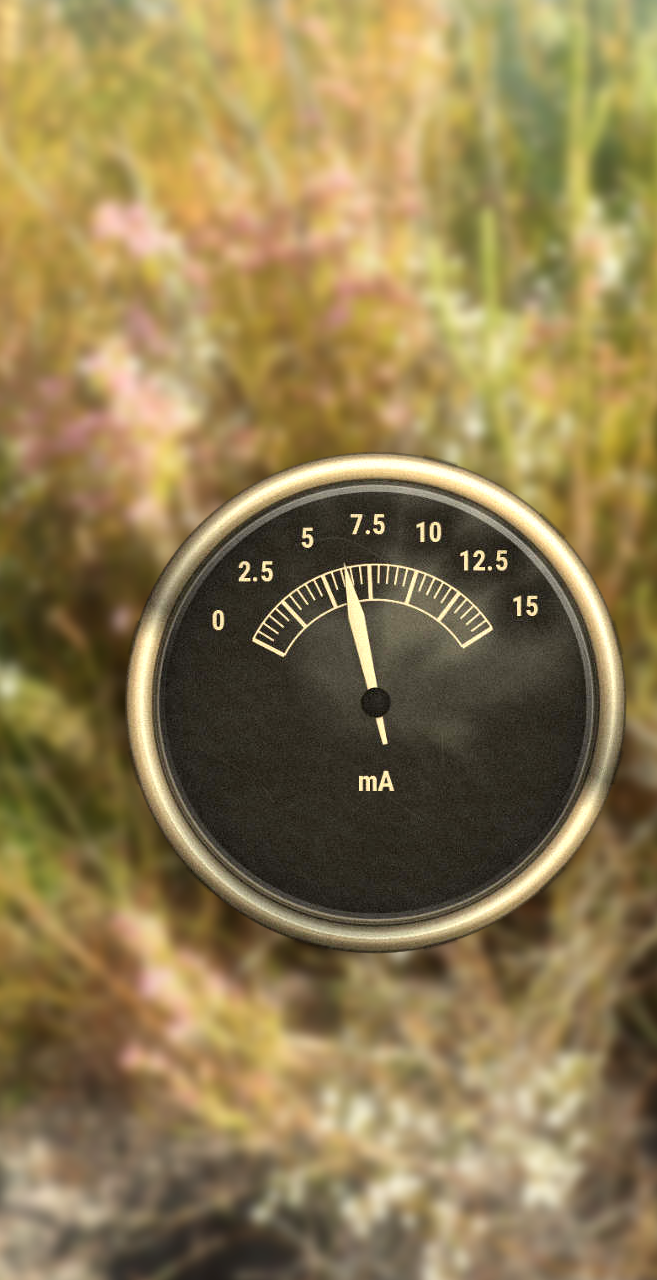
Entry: 6.25 (mA)
